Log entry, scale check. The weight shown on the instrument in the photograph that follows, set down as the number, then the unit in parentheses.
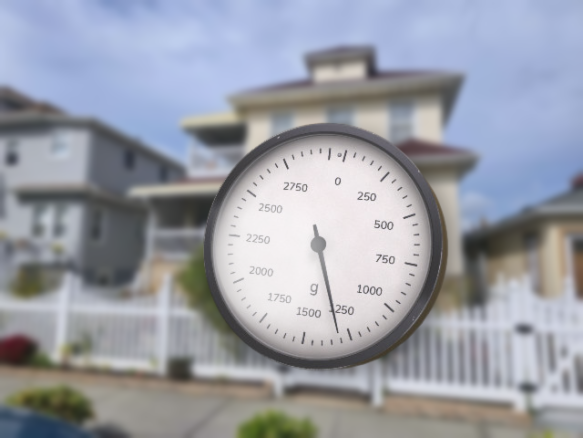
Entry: 1300 (g)
